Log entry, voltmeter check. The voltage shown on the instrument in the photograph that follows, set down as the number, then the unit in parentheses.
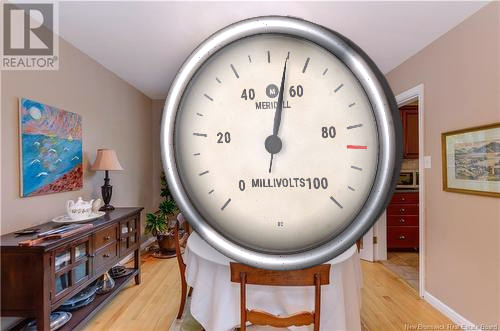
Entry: 55 (mV)
